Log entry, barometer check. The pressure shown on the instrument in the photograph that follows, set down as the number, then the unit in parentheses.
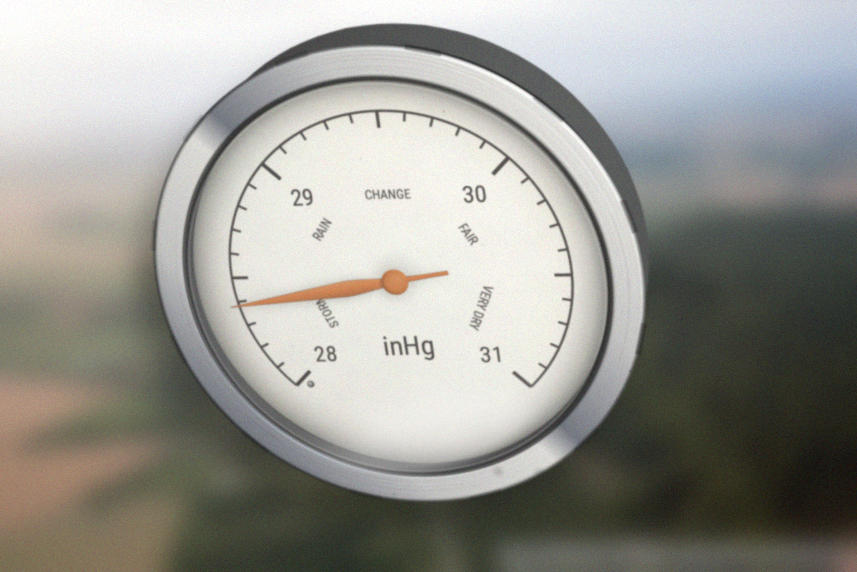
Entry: 28.4 (inHg)
